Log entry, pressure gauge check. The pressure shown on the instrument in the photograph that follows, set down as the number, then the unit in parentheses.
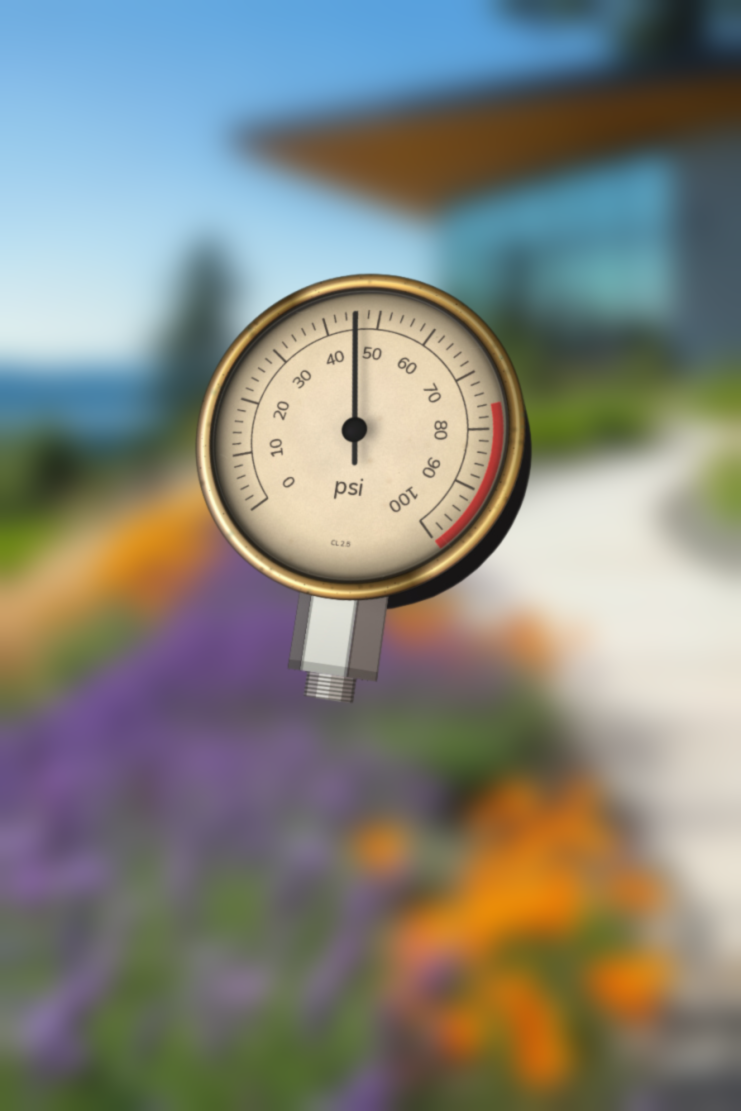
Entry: 46 (psi)
